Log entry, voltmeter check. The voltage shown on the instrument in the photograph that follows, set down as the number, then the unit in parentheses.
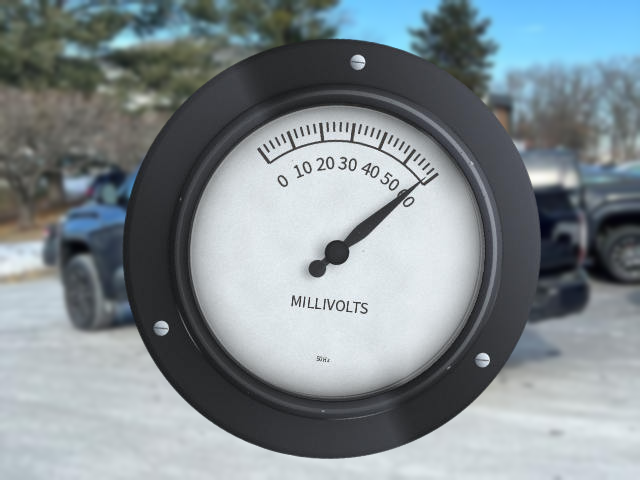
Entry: 58 (mV)
